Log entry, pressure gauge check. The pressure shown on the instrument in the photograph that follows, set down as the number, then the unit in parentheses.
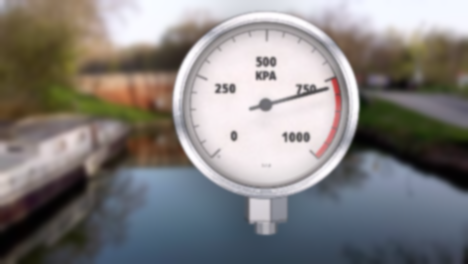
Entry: 775 (kPa)
